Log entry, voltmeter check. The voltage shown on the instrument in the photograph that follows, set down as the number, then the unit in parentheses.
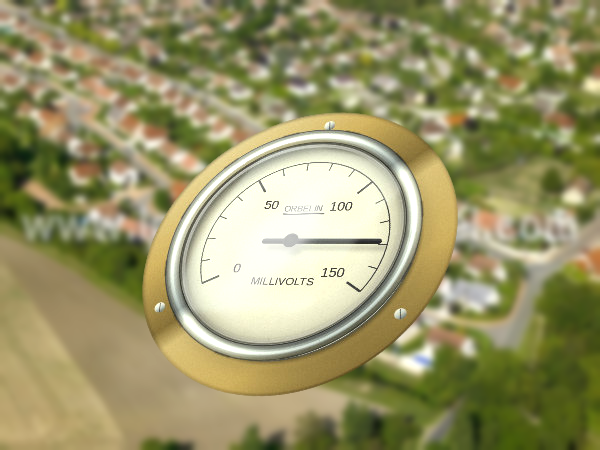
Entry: 130 (mV)
